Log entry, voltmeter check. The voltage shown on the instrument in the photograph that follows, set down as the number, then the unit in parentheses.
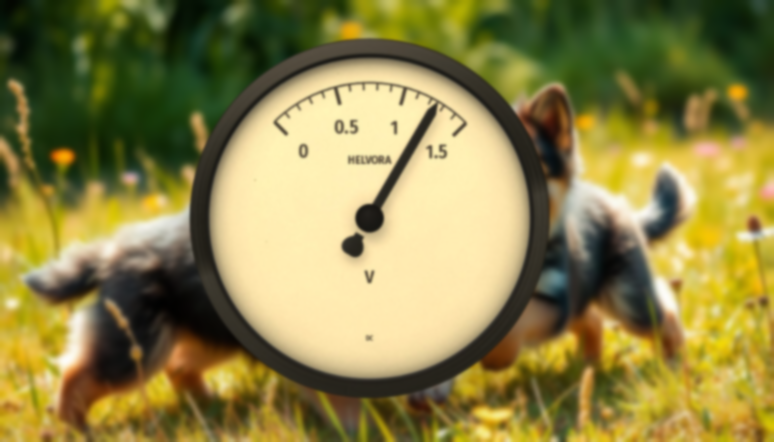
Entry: 1.25 (V)
